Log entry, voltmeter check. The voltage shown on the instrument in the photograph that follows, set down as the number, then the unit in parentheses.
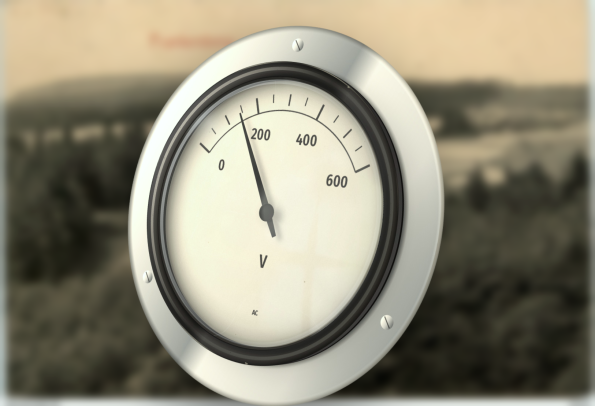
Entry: 150 (V)
